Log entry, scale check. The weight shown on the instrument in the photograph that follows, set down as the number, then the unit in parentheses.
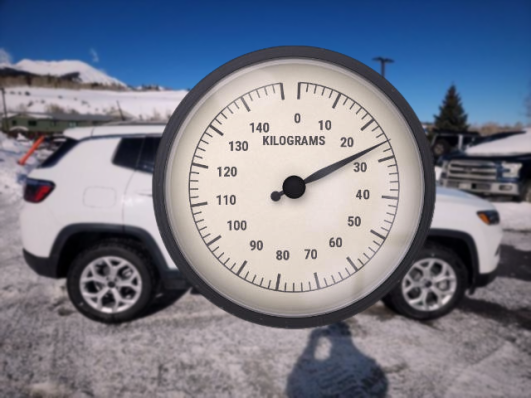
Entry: 26 (kg)
